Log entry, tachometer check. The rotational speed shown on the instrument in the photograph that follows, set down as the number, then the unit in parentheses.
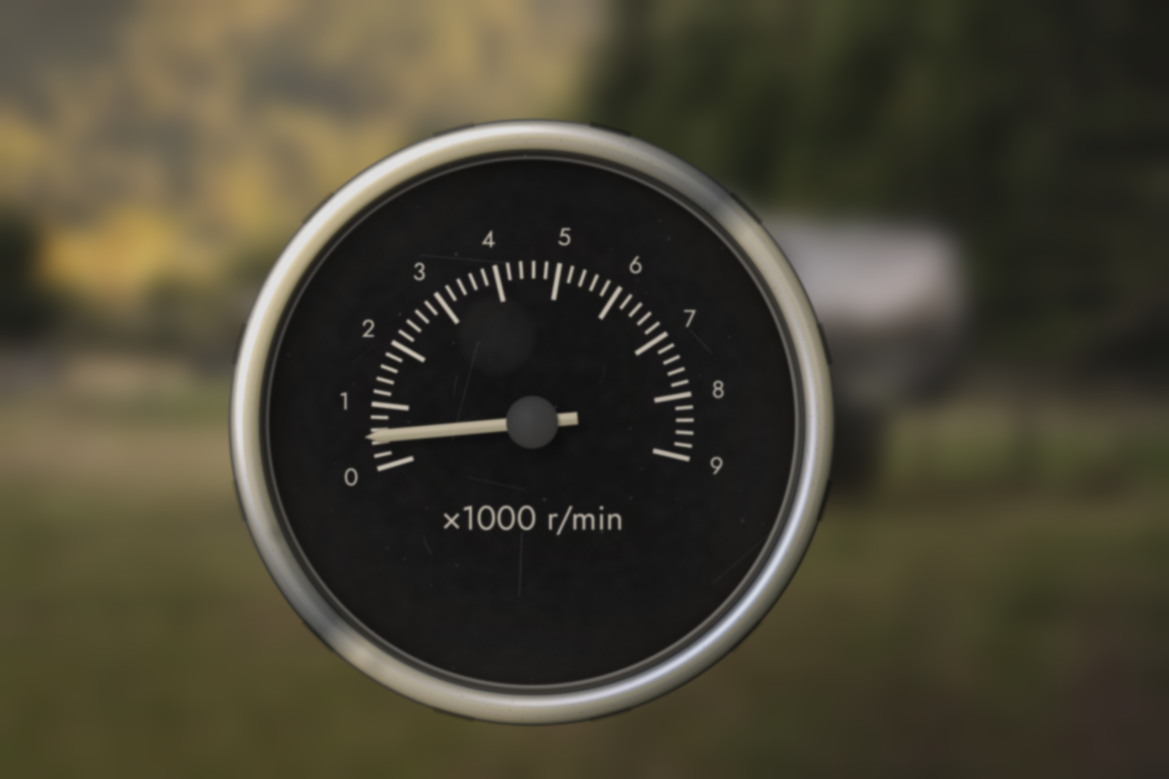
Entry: 500 (rpm)
